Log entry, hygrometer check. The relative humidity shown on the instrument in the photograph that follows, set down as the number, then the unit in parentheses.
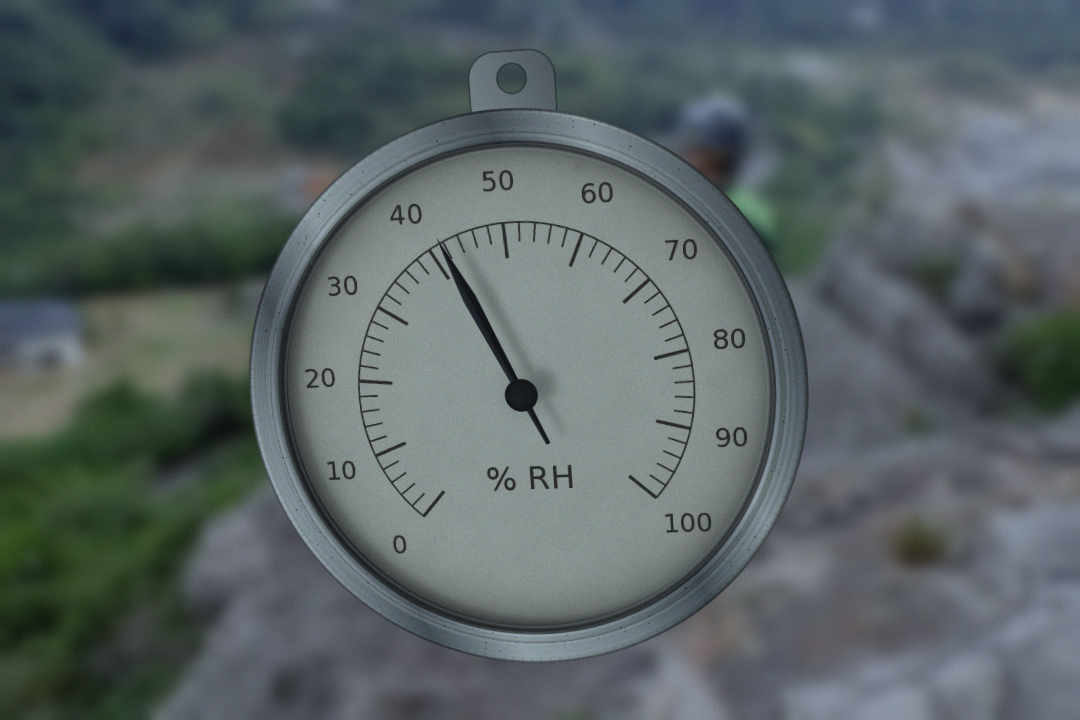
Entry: 42 (%)
